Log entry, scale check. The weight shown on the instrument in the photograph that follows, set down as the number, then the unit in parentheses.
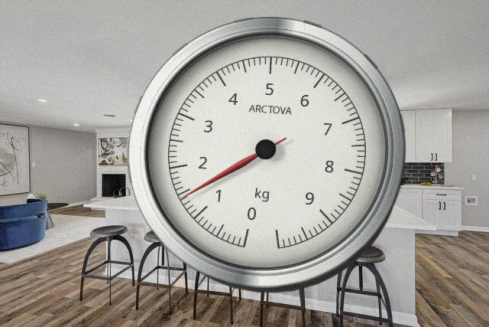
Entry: 1.4 (kg)
